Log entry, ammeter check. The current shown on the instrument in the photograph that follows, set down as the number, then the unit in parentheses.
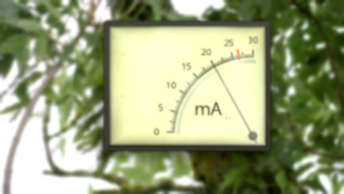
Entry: 20 (mA)
